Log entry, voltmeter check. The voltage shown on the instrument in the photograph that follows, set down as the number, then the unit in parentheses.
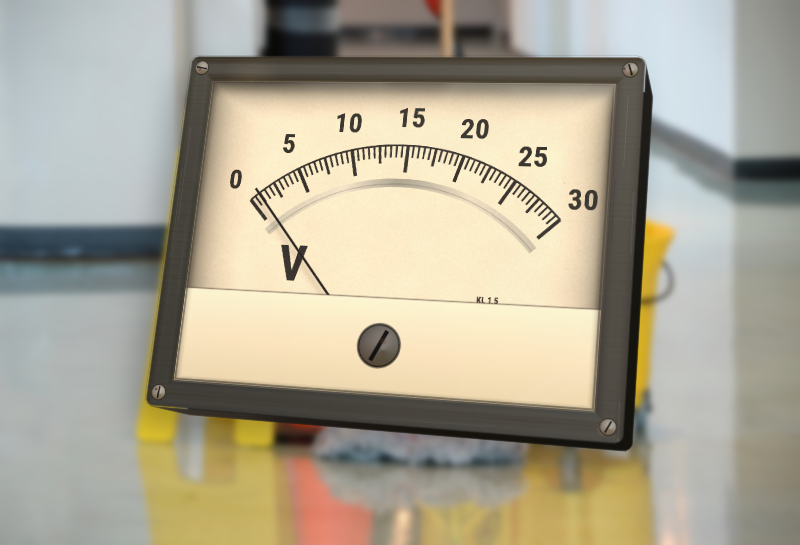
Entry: 1 (V)
